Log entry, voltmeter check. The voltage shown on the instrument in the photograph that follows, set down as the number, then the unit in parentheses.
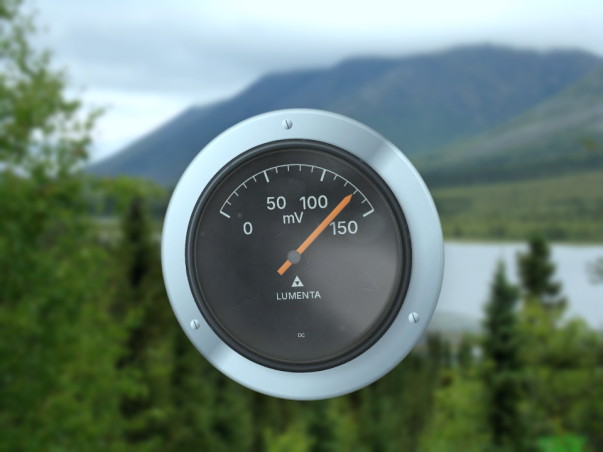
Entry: 130 (mV)
